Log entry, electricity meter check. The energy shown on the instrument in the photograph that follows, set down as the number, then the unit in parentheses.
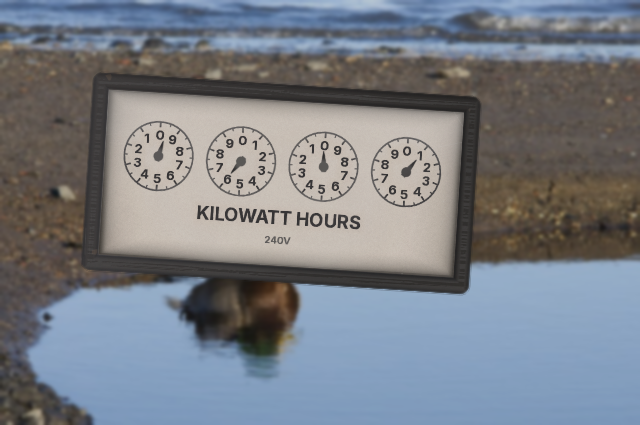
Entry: 9601 (kWh)
